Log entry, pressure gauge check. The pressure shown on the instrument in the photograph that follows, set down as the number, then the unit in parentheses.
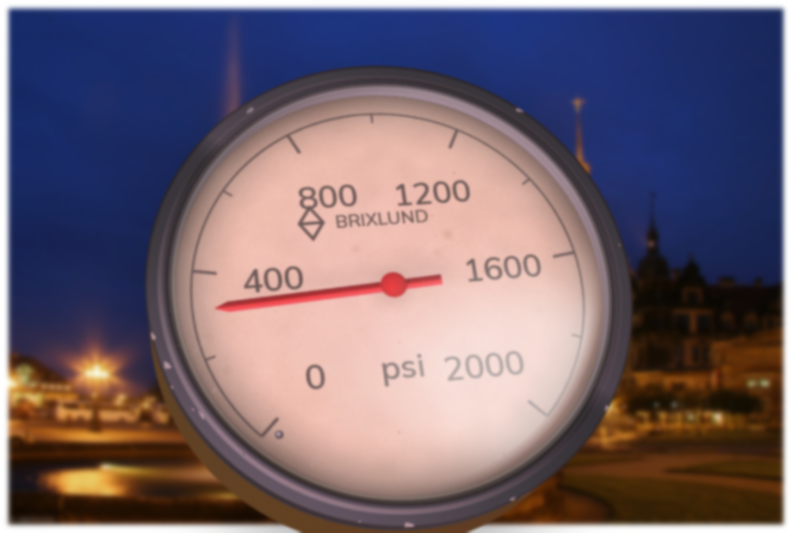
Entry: 300 (psi)
